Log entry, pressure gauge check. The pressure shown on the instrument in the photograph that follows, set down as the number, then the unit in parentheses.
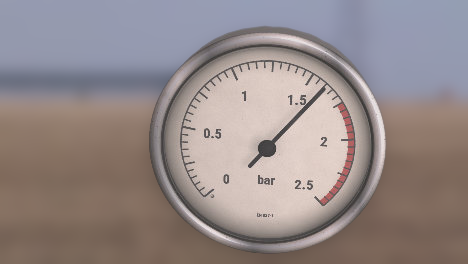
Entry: 1.6 (bar)
